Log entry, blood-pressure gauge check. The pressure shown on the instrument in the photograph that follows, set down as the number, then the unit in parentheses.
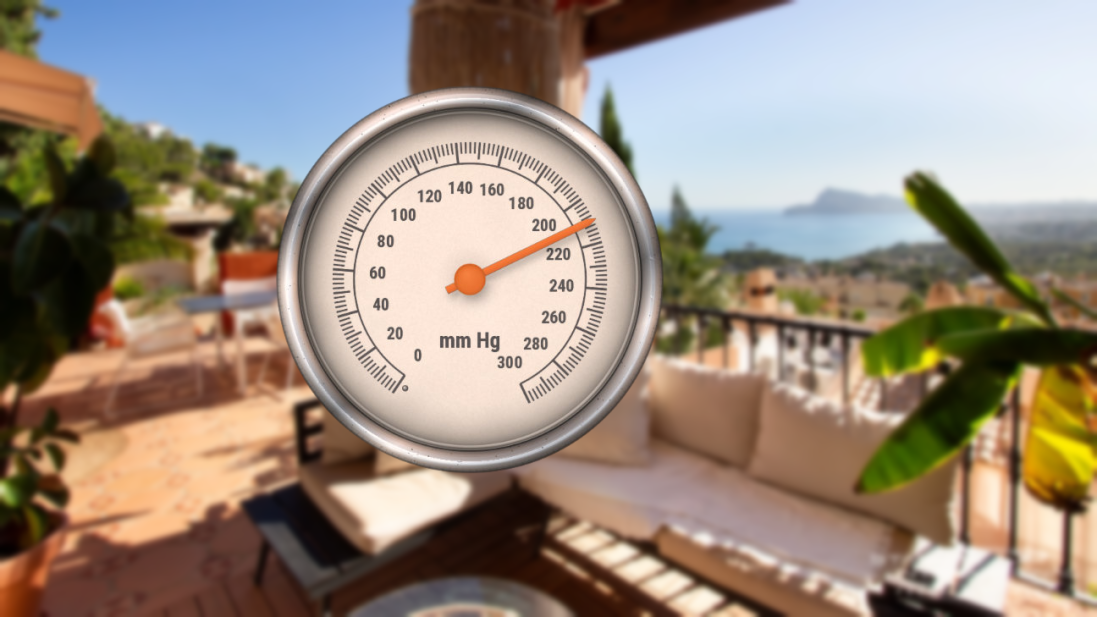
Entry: 210 (mmHg)
